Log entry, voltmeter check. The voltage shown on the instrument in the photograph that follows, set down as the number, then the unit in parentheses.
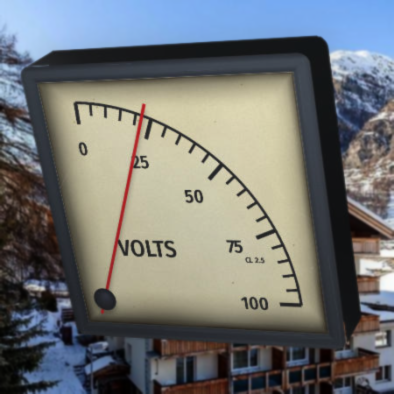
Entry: 22.5 (V)
